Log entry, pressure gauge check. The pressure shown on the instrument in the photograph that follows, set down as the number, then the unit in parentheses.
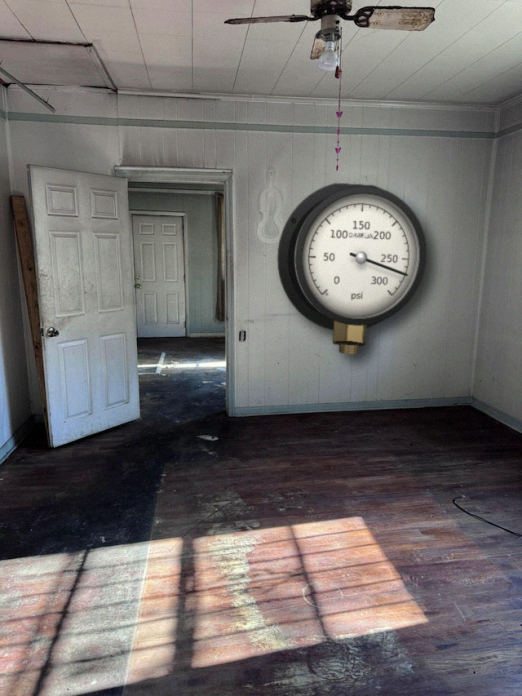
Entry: 270 (psi)
